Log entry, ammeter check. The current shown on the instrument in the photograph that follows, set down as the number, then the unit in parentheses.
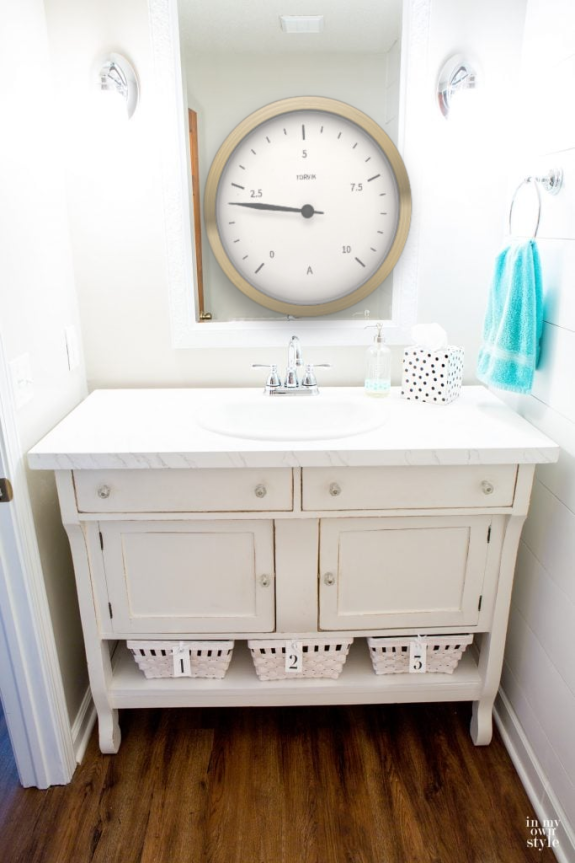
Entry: 2 (A)
